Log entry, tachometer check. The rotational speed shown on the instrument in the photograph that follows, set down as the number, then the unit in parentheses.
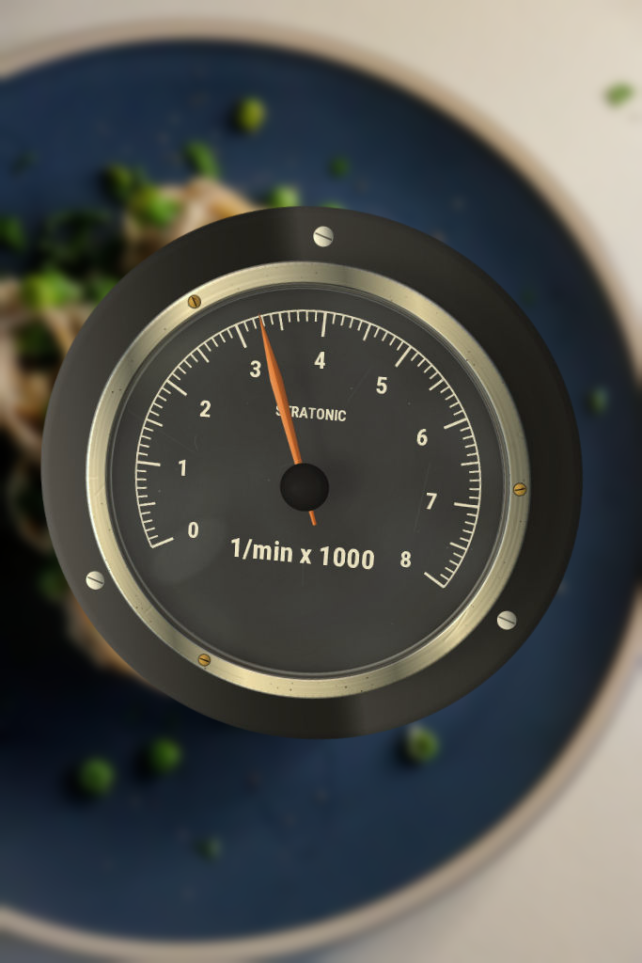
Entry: 3300 (rpm)
